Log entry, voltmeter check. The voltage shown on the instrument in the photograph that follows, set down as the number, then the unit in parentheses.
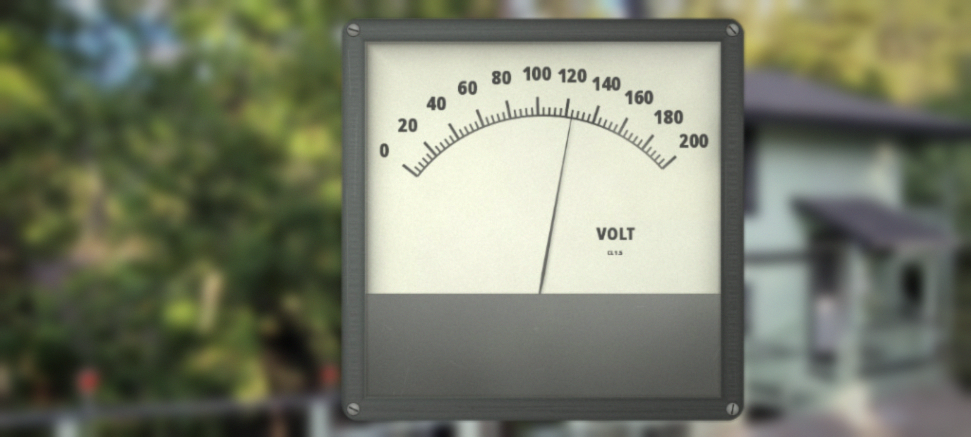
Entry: 124 (V)
